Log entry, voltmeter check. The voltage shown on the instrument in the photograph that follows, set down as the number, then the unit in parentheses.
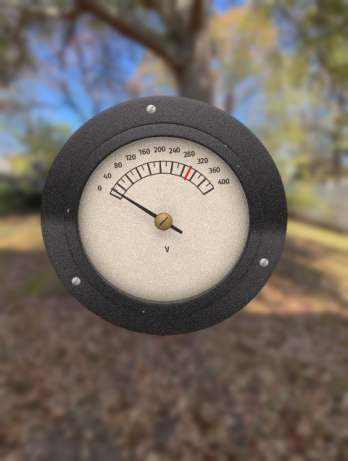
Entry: 20 (V)
